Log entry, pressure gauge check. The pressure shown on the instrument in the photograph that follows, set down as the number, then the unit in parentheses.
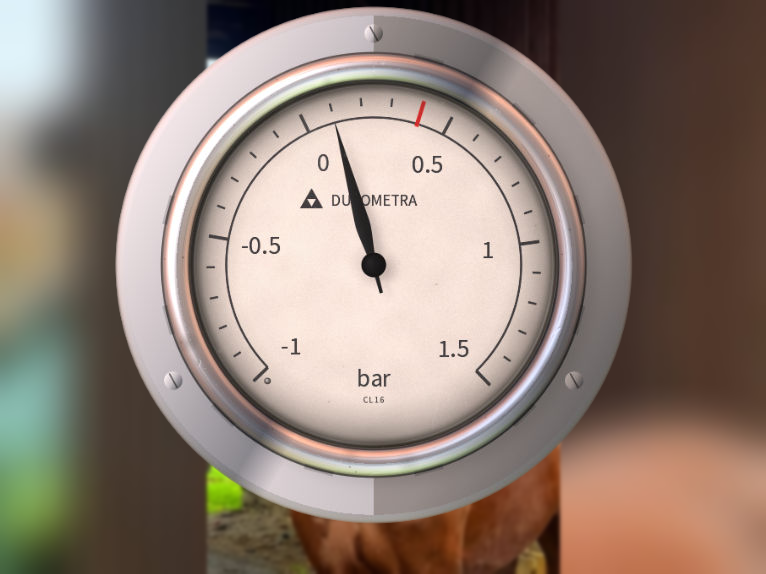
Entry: 0.1 (bar)
